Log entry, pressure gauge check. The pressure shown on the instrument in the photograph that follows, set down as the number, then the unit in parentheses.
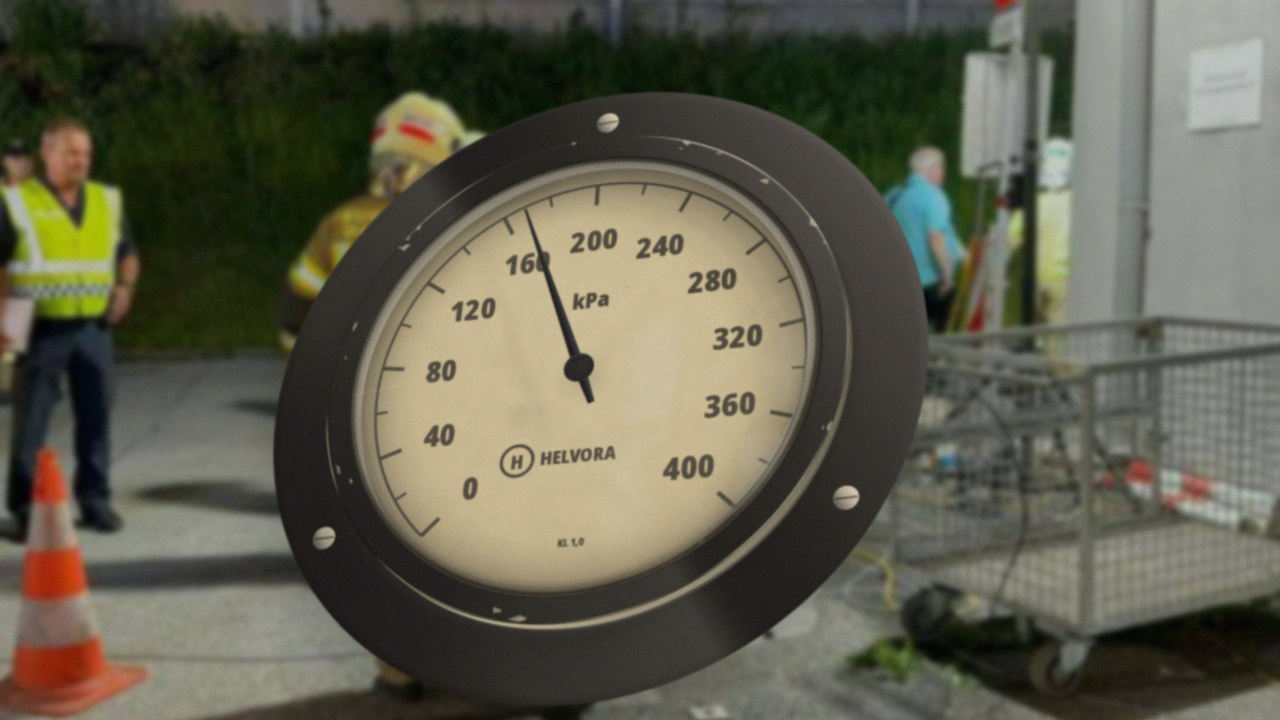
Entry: 170 (kPa)
